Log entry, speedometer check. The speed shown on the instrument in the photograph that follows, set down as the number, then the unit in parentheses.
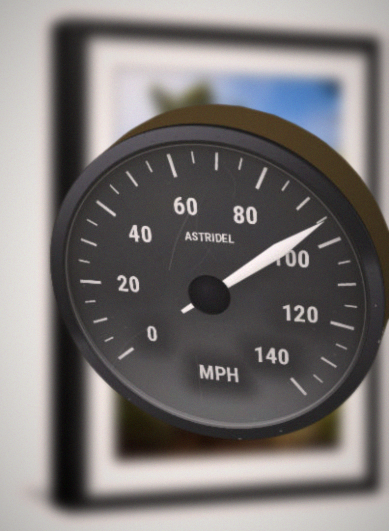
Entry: 95 (mph)
